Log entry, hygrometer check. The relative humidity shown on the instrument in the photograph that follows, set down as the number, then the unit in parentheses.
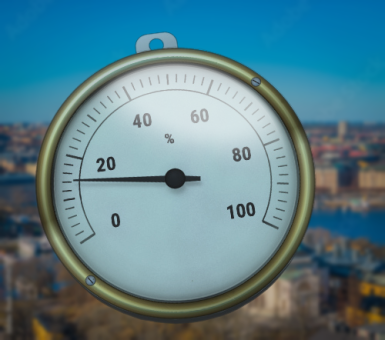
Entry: 14 (%)
